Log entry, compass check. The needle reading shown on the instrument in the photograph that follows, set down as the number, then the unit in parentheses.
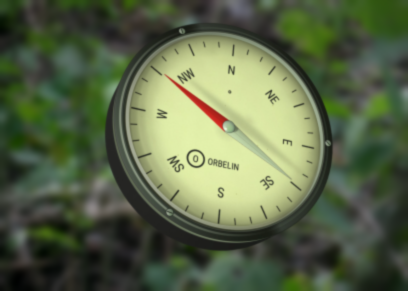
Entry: 300 (°)
